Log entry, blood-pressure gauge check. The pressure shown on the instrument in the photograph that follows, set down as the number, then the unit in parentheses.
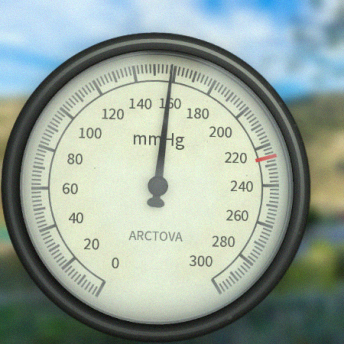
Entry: 158 (mmHg)
